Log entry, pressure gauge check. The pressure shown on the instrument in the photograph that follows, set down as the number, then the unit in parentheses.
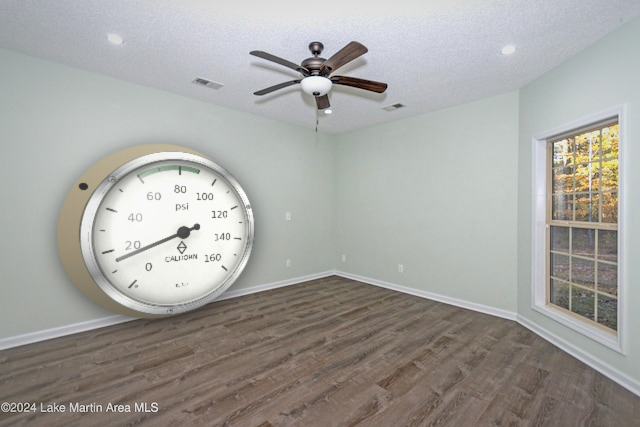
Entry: 15 (psi)
